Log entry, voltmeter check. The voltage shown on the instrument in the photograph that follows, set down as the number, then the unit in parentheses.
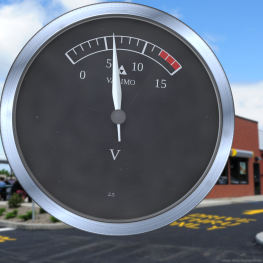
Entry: 6 (V)
